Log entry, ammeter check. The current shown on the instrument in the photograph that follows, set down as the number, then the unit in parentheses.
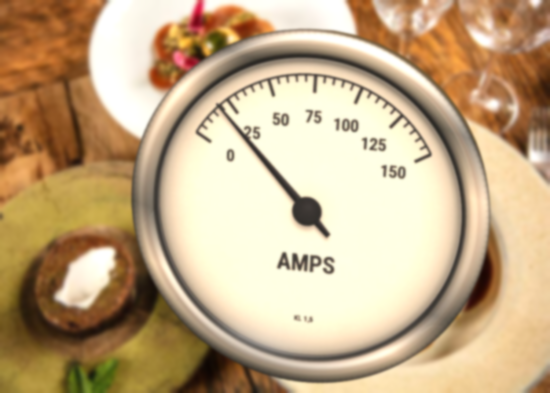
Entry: 20 (A)
